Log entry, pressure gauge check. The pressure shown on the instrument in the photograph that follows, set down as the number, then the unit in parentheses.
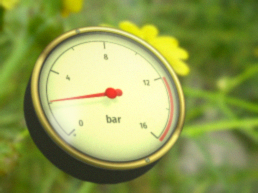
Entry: 2 (bar)
